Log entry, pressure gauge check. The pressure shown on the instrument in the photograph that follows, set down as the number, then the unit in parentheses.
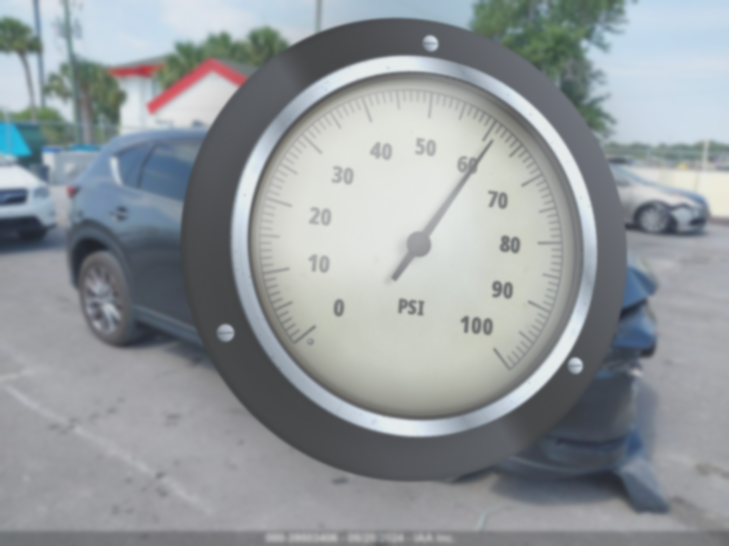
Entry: 61 (psi)
